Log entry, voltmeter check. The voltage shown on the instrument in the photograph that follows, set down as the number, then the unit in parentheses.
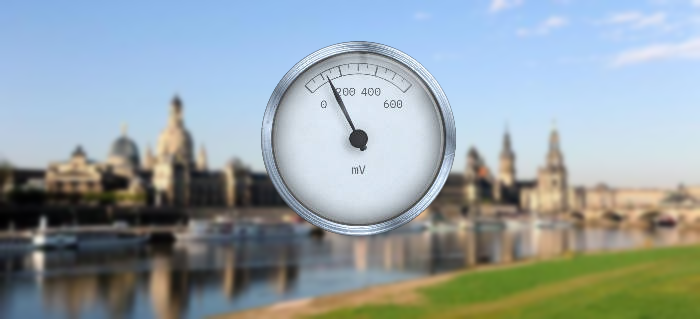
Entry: 125 (mV)
